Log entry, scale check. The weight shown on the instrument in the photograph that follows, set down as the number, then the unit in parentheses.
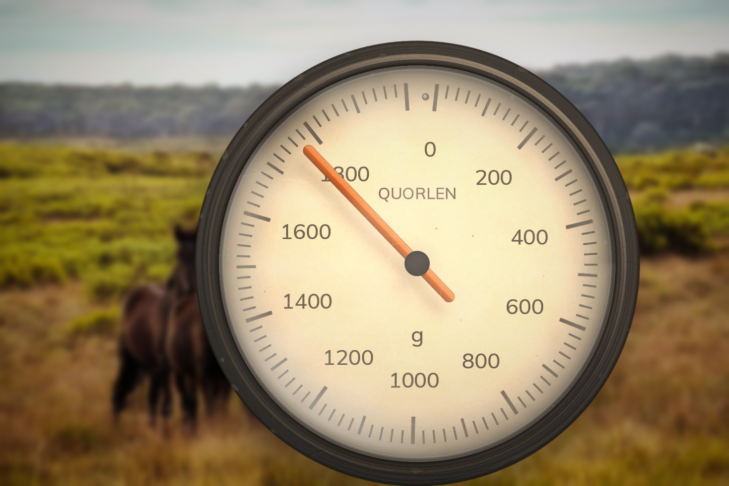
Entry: 1770 (g)
